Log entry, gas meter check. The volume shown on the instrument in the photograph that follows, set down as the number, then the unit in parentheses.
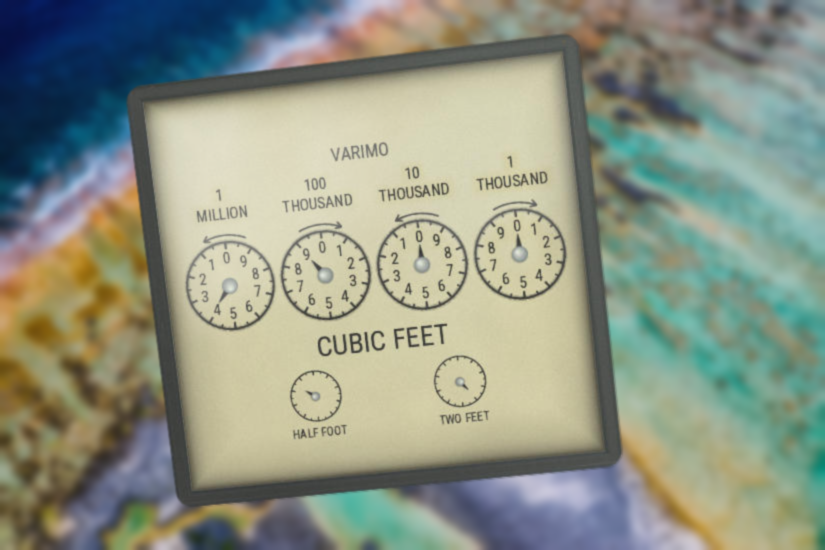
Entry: 390000 (ft³)
